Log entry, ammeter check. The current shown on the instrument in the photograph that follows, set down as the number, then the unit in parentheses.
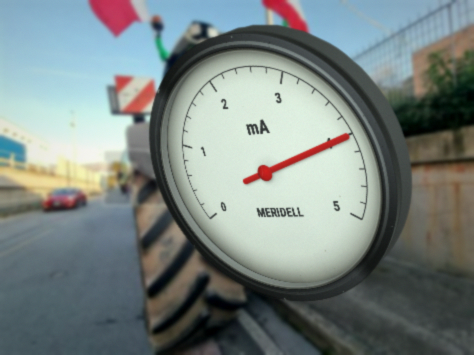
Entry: 4 (mA)
